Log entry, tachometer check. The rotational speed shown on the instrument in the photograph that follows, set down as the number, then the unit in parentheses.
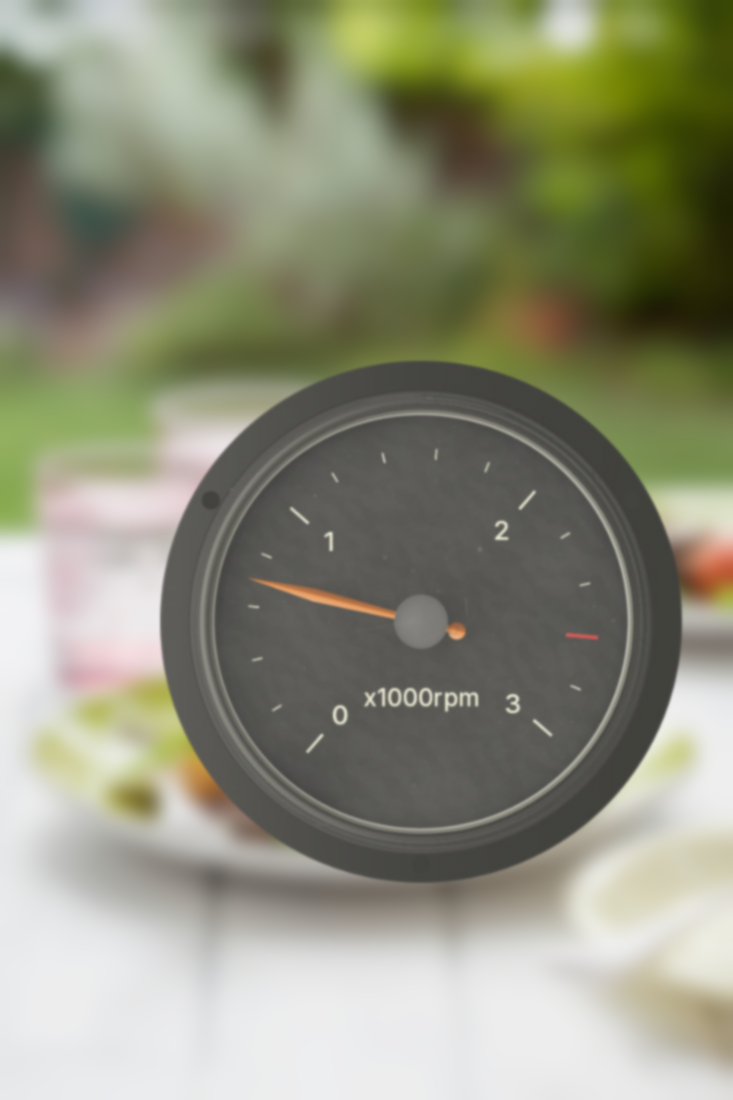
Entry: 700 (rpm)
